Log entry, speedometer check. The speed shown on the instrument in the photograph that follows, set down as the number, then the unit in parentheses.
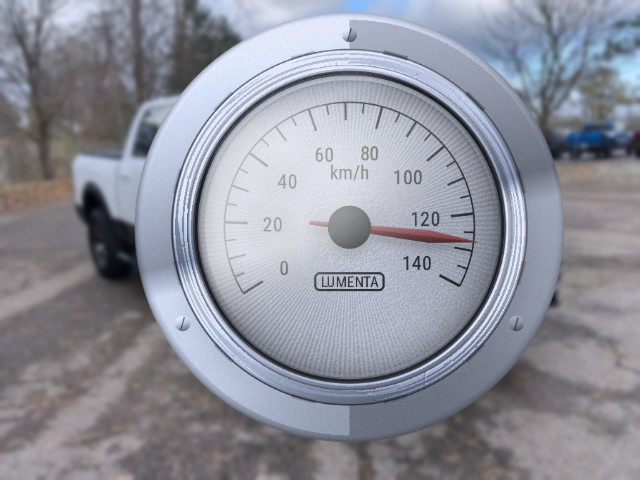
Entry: 127.5 (km/h)
